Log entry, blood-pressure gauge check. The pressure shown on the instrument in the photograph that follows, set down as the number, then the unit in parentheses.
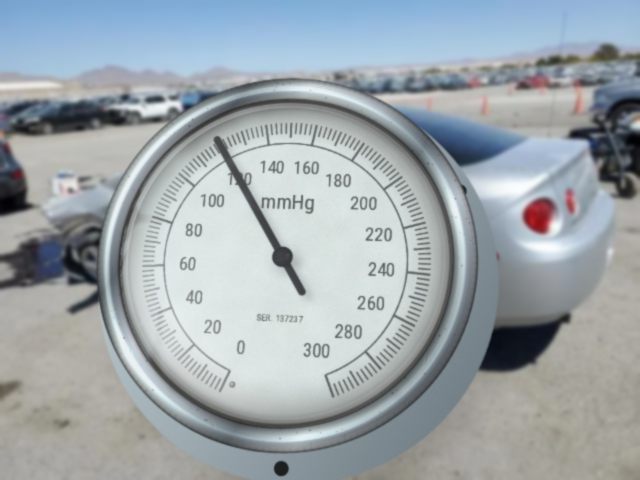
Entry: 120 (mmHg)
